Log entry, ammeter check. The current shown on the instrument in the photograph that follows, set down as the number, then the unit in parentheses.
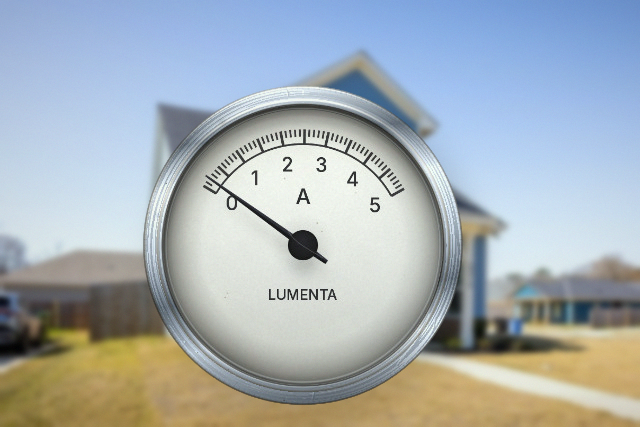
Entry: 0.2 (A)
